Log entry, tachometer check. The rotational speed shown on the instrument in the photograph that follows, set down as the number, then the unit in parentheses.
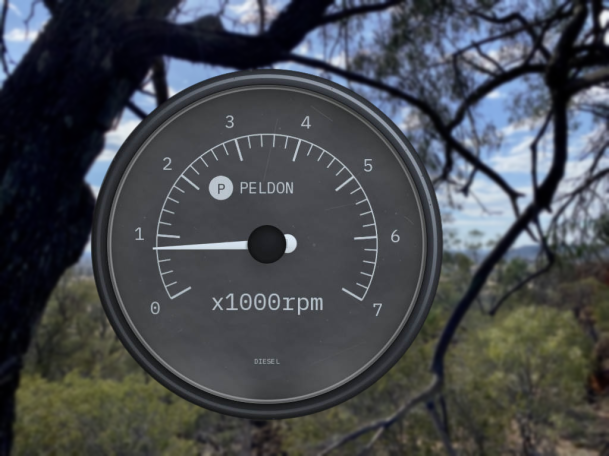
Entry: 800 (rpm)
